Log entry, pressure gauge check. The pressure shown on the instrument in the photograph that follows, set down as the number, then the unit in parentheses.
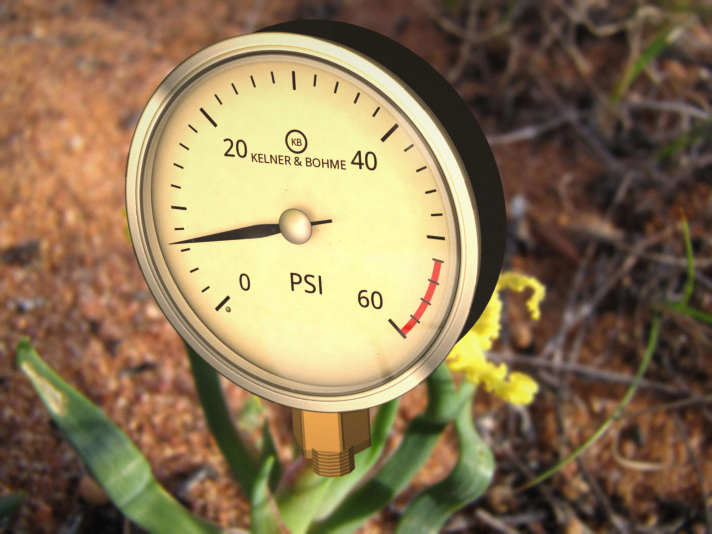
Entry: 7 (psi)
